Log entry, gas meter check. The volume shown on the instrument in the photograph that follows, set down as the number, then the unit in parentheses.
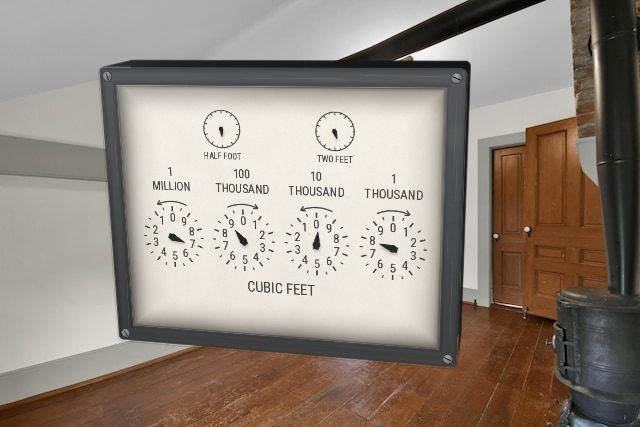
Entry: 689800 (ft³)
